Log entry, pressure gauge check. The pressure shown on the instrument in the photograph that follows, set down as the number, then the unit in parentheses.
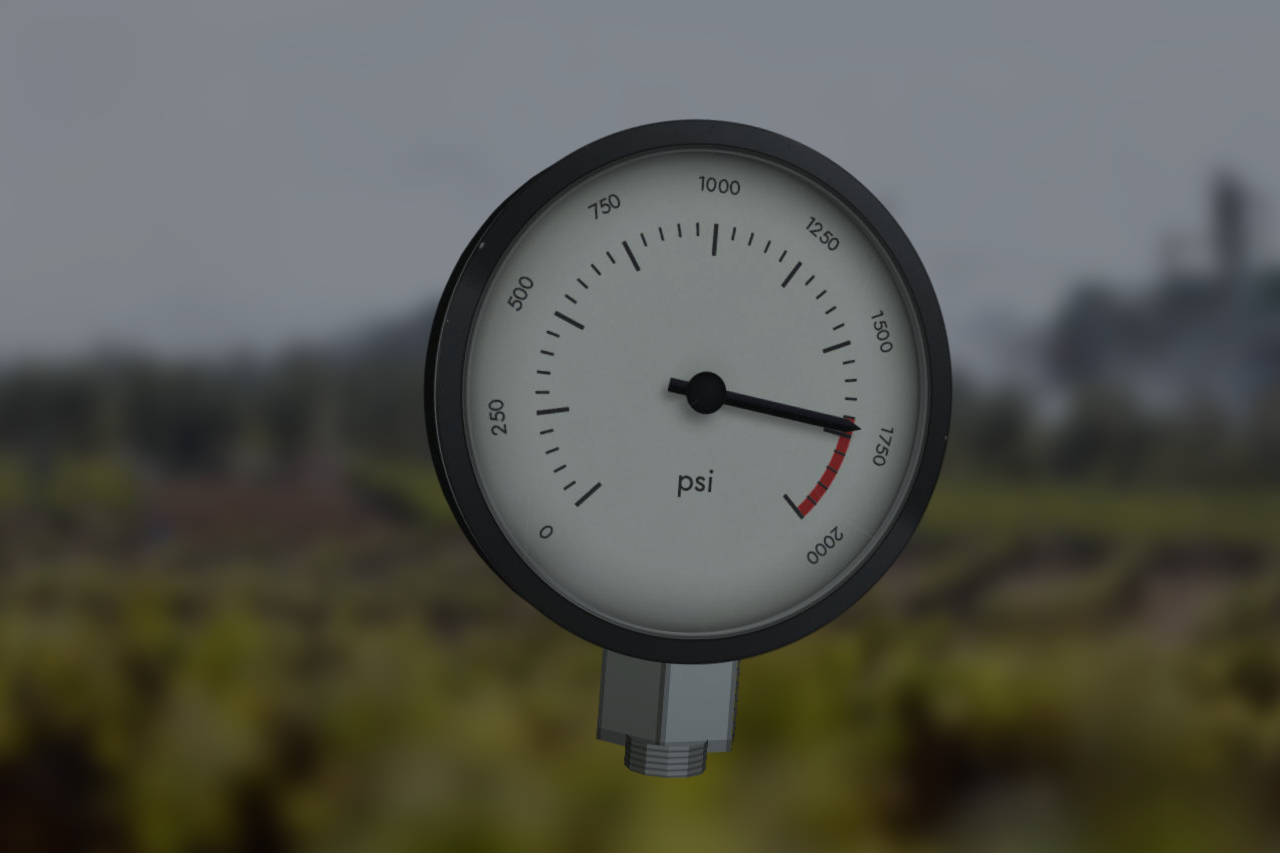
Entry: 1725 (psi)
